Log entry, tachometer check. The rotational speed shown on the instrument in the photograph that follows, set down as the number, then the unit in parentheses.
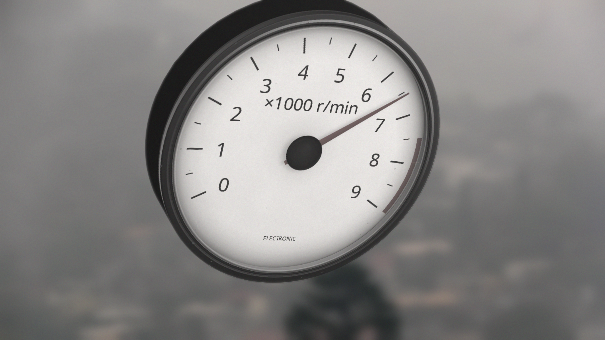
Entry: 6500 (rpm)
